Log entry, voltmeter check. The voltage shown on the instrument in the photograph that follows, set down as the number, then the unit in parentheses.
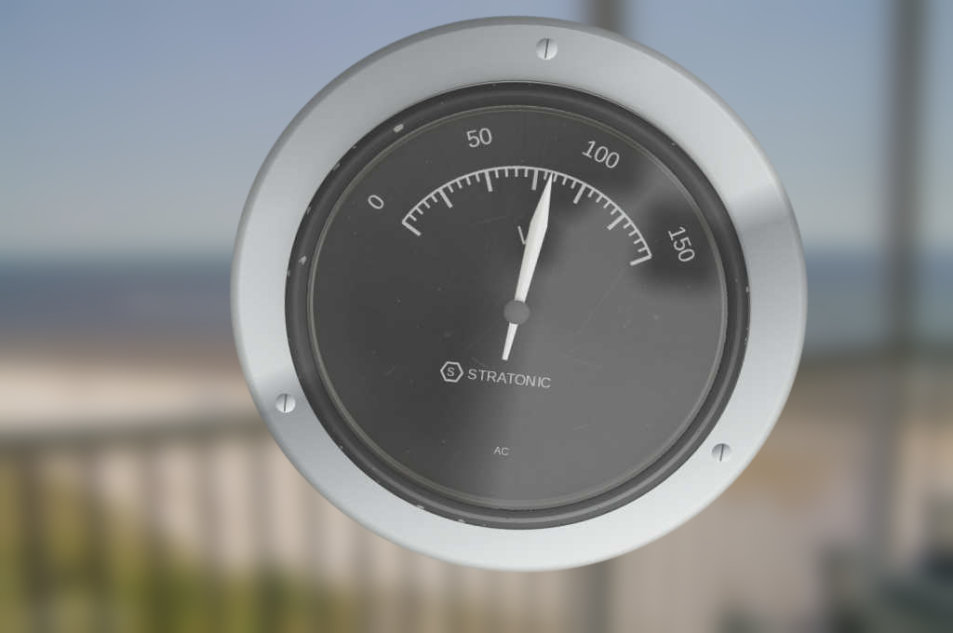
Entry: 82.5 (V)
